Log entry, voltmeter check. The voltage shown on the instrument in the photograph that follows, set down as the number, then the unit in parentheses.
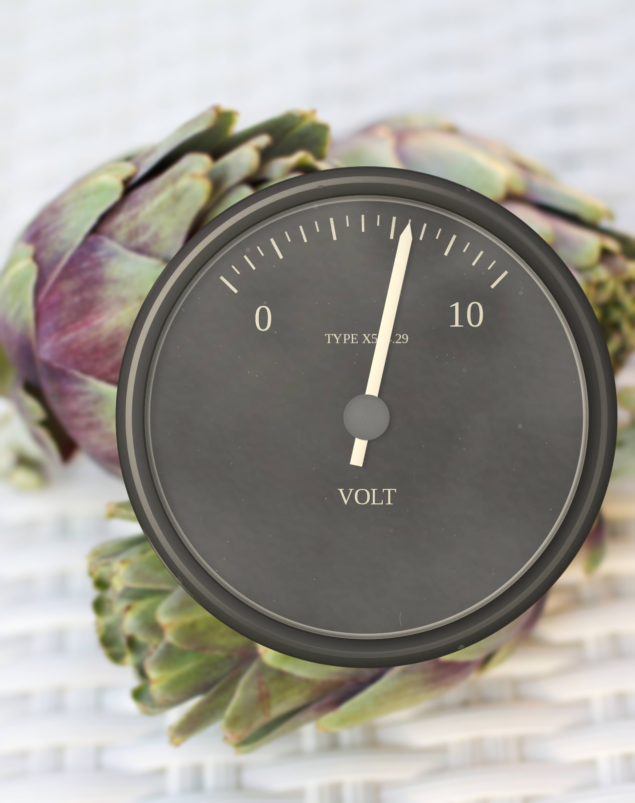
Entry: 6.5 (V)
